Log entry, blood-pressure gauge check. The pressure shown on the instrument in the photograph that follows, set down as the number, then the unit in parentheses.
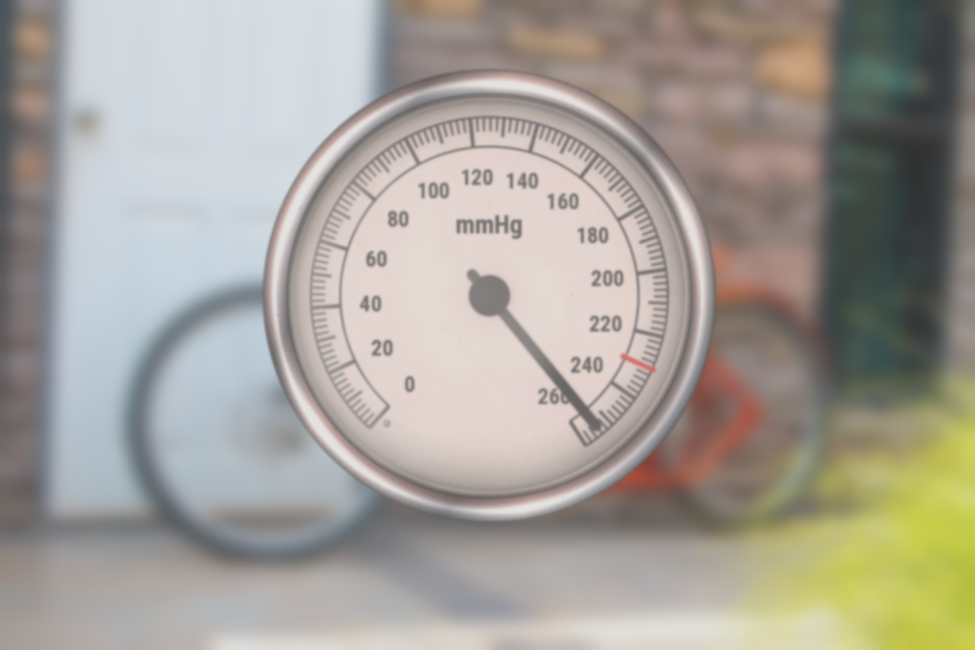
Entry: 254 (mmHg)
